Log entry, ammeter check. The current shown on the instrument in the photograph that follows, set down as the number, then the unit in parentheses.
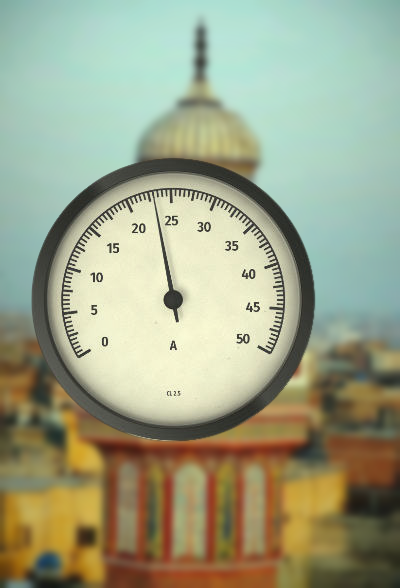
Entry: 23 (A)
